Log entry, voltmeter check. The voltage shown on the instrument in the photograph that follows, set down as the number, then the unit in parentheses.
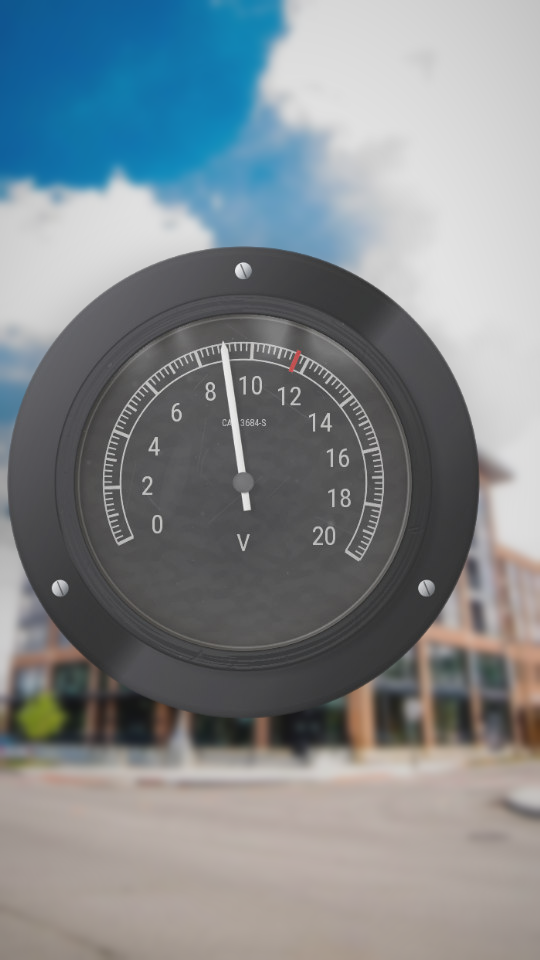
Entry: 9 (V)
